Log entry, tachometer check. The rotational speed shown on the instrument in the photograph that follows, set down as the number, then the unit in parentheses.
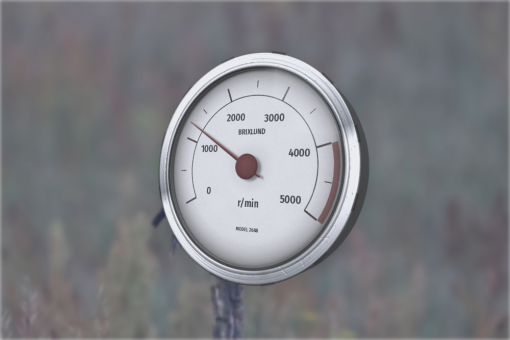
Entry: 1250 (rpm)
